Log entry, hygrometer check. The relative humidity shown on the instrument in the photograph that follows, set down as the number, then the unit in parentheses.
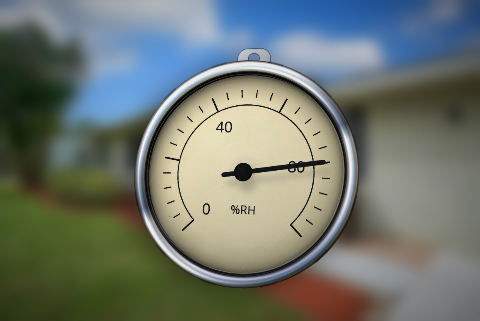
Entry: 80 (%)
